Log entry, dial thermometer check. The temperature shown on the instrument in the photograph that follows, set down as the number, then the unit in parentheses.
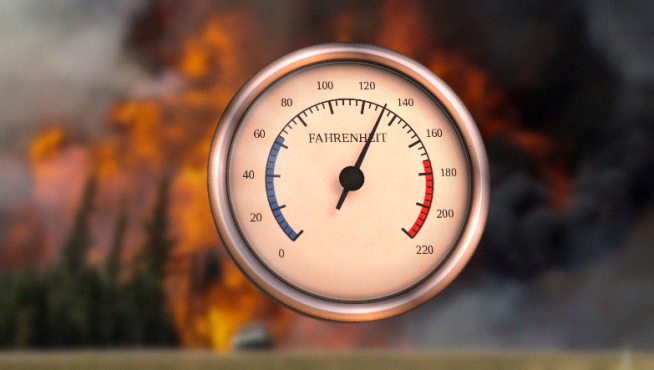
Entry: 132 (°F)
